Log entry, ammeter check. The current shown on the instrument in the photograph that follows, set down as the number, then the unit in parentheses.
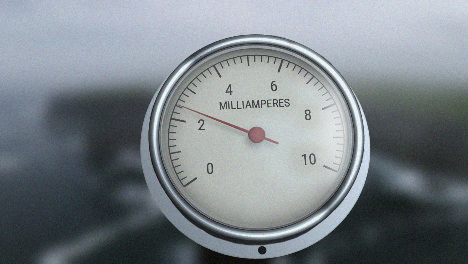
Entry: 2.4 (mA)
